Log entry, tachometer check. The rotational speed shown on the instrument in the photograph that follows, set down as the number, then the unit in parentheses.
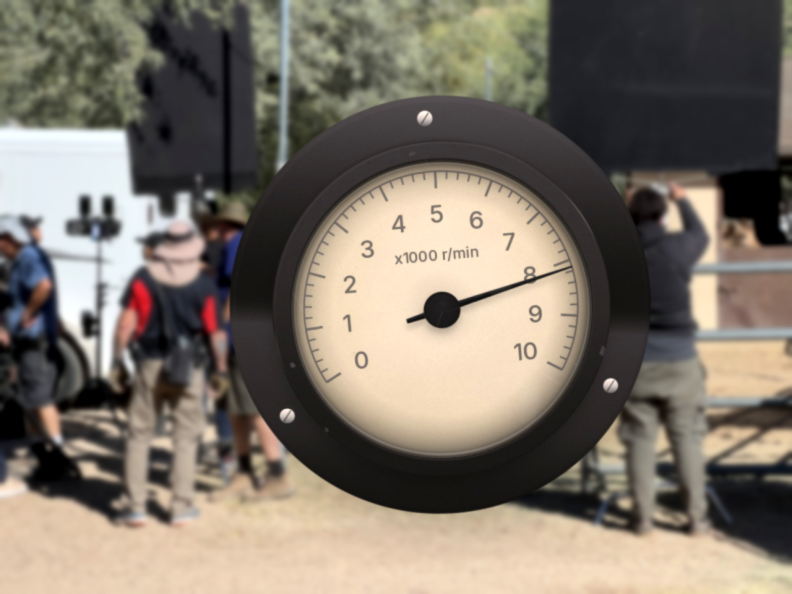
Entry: 8100 (rpm)
